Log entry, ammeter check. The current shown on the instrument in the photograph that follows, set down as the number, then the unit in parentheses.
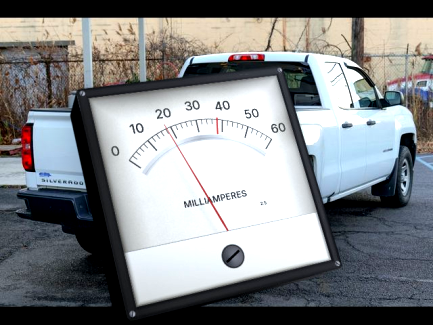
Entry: 18 (mA)
